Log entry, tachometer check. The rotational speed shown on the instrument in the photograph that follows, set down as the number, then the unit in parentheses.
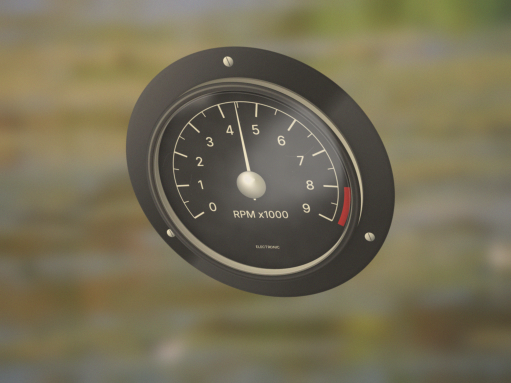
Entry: 4500 (rpm)
